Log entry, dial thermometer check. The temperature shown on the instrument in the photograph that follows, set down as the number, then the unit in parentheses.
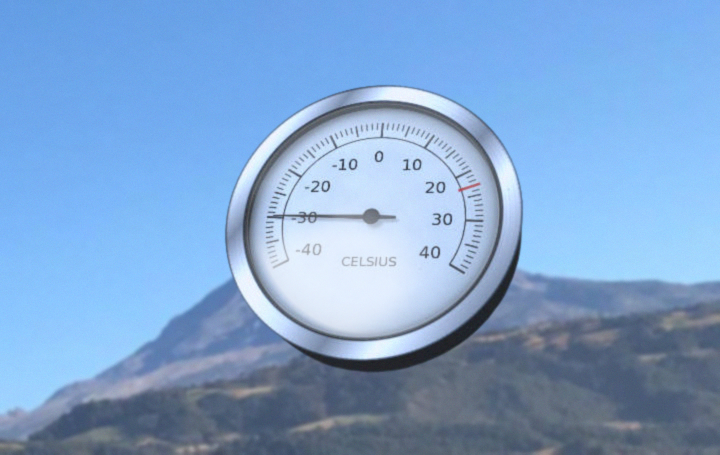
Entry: -30 (°C)
